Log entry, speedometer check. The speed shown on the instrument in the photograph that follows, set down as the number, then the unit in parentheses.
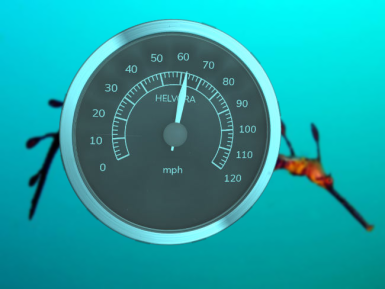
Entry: 62 (mph)
